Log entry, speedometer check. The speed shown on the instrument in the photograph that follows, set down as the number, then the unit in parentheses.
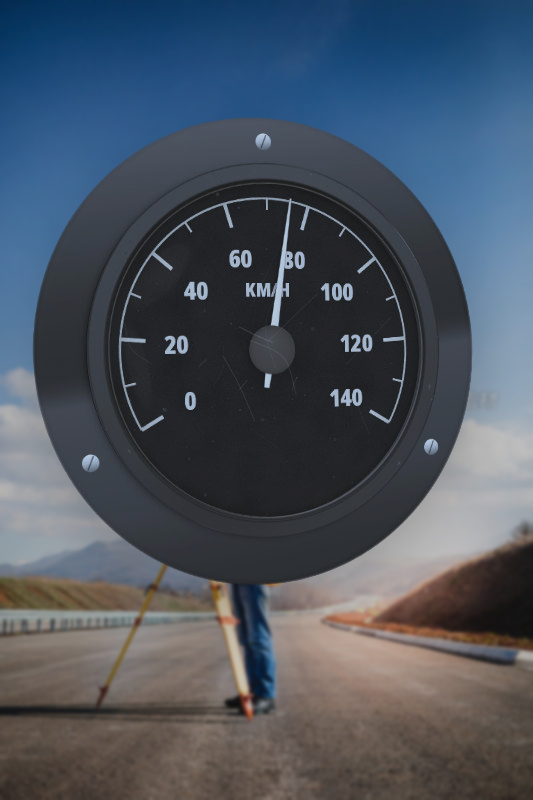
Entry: 75 (km/h)
